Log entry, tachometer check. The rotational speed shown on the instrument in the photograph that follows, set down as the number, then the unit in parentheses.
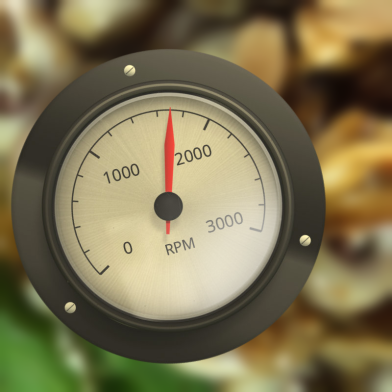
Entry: 1700 (rpm)
